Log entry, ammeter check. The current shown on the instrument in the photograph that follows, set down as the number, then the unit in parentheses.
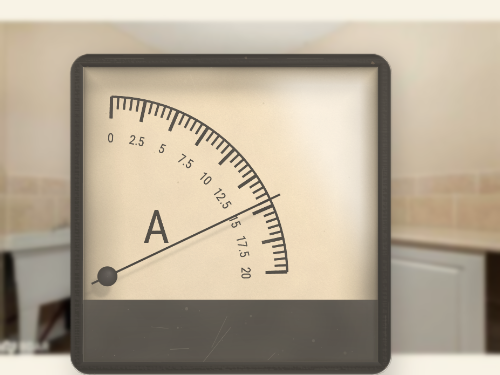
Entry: 14.5 (A)
